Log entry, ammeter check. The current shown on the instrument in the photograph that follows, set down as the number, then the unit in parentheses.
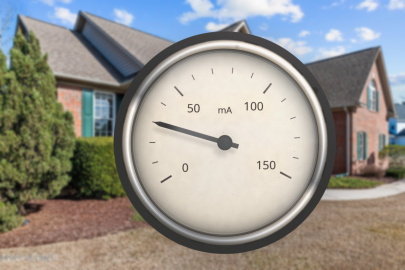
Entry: 30 (mA)
